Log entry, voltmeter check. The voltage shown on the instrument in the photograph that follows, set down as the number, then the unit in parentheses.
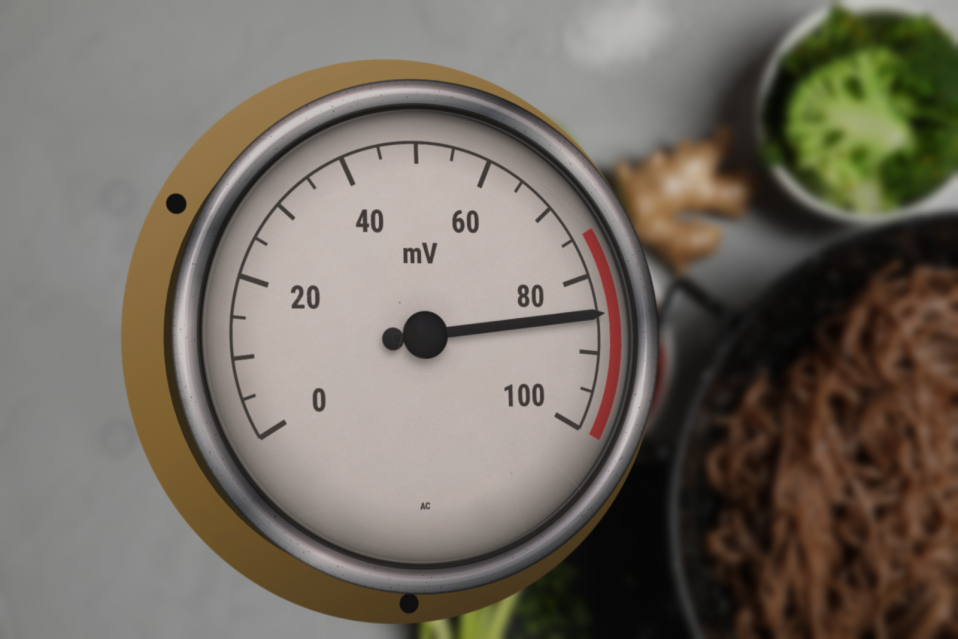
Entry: 85 (mV)
